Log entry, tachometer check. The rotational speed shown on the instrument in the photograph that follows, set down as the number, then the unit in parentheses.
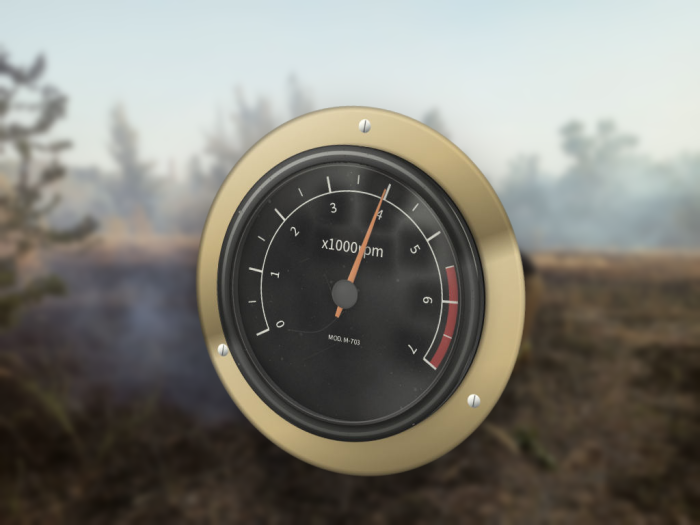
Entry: 4000 (rpm)
